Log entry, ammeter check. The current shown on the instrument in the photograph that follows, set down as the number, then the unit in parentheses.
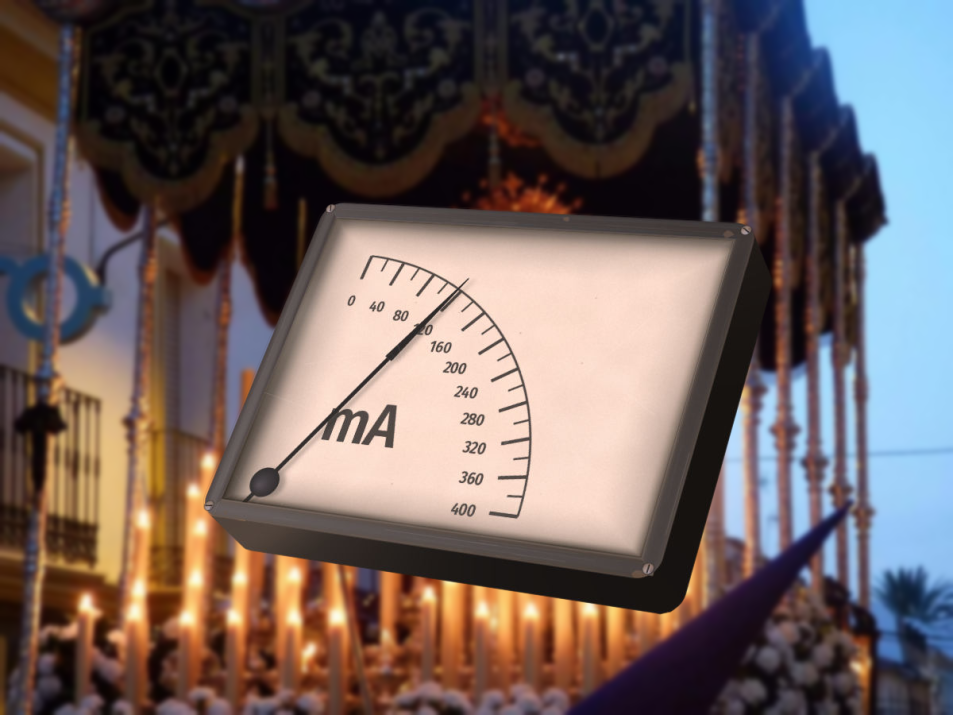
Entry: 120 (mA)
